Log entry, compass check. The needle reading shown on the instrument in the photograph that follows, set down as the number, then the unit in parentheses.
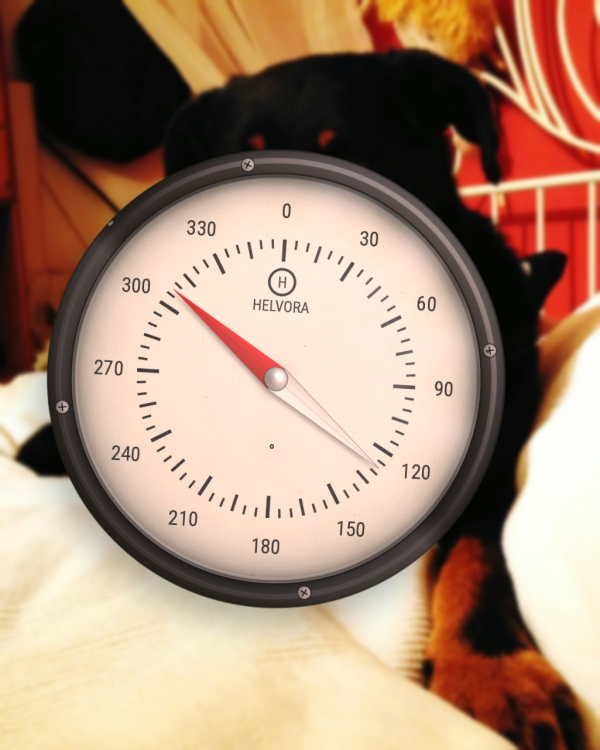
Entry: 307.5 (°)
